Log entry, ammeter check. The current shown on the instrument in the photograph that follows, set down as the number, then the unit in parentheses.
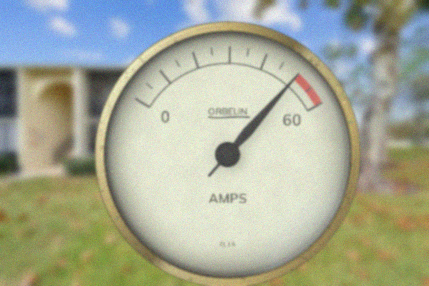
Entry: 50 (A)
